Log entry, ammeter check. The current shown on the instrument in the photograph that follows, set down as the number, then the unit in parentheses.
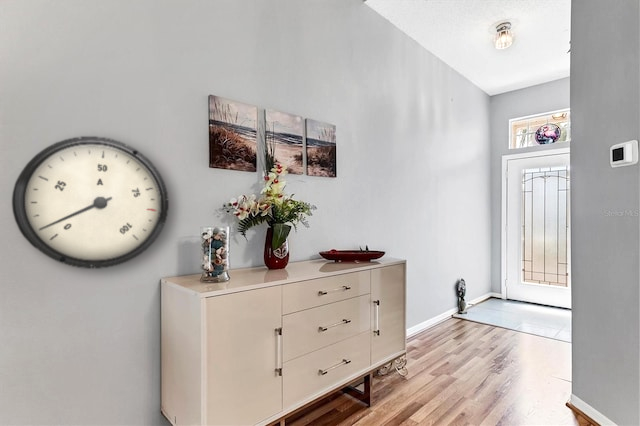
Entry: 5 (A)
